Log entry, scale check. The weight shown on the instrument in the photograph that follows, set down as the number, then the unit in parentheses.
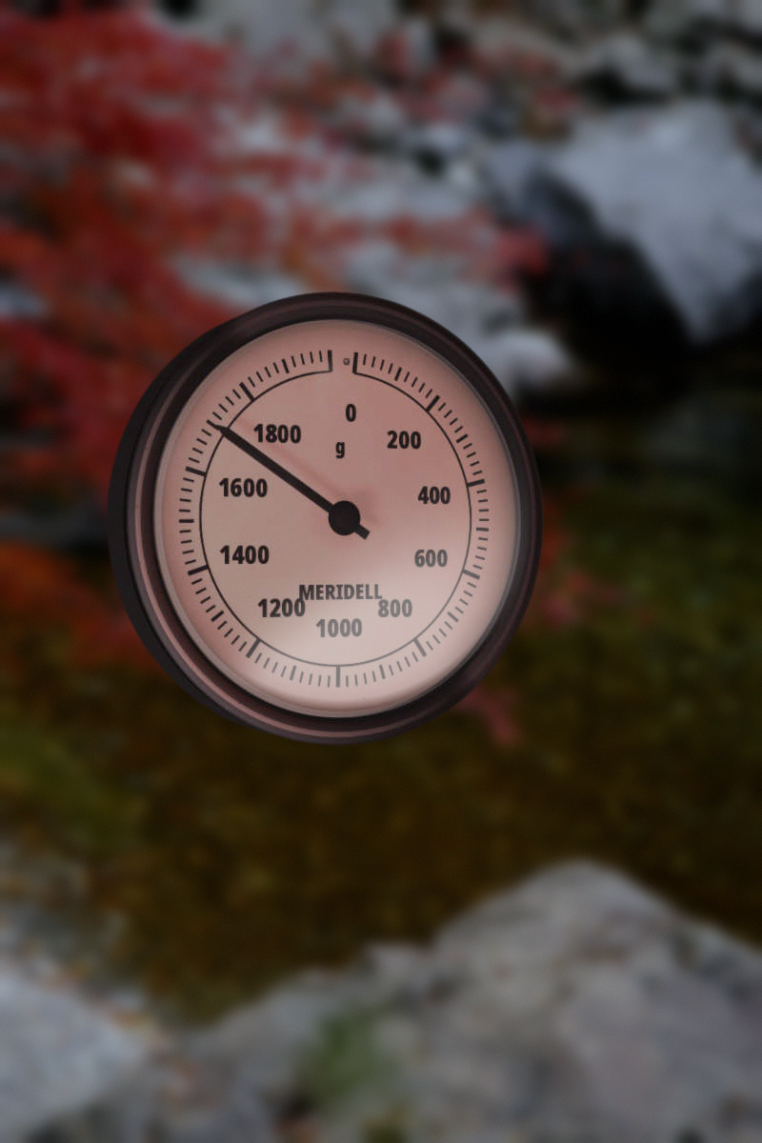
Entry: 1700 (g)
